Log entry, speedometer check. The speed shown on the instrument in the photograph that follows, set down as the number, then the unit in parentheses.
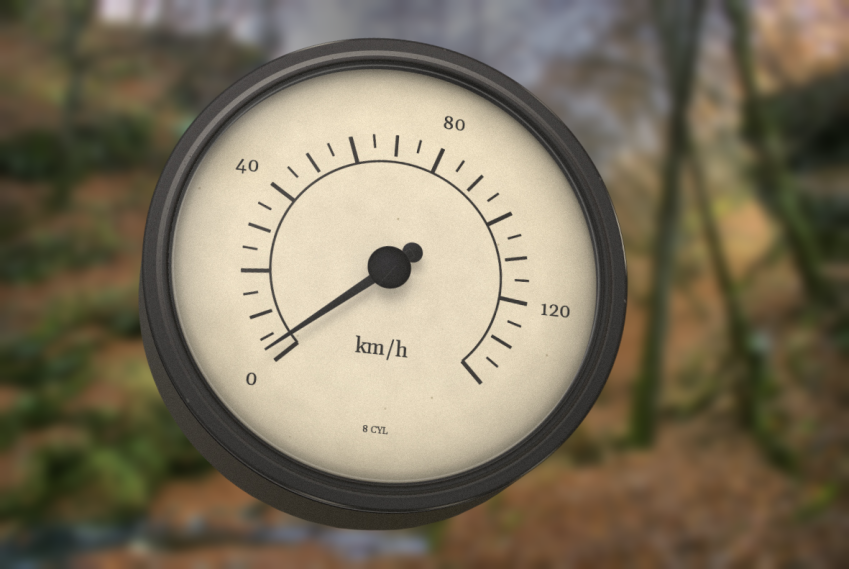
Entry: 2.5 (km/h)
